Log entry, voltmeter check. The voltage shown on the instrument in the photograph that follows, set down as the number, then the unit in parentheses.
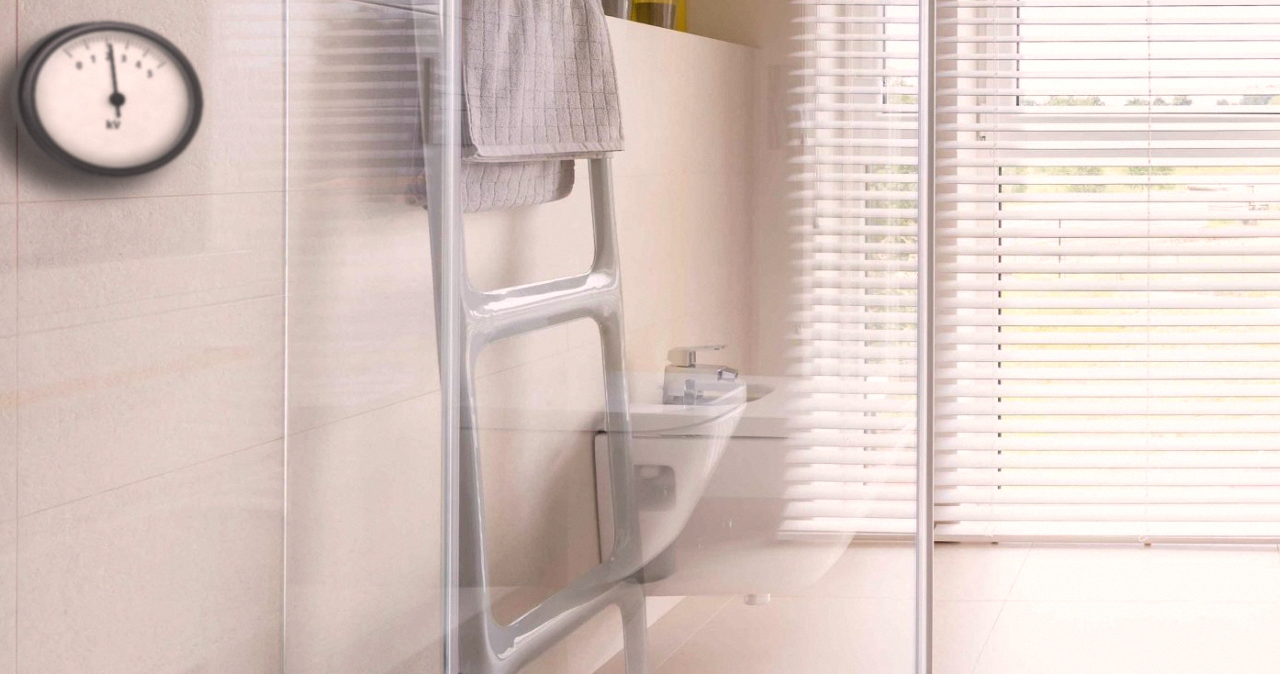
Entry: 2 (kV)
